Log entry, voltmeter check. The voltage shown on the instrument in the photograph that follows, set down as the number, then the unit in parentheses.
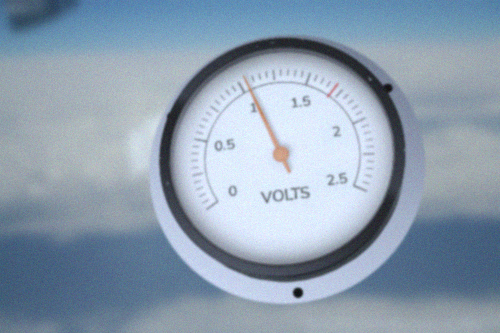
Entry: 1.05 (V)
